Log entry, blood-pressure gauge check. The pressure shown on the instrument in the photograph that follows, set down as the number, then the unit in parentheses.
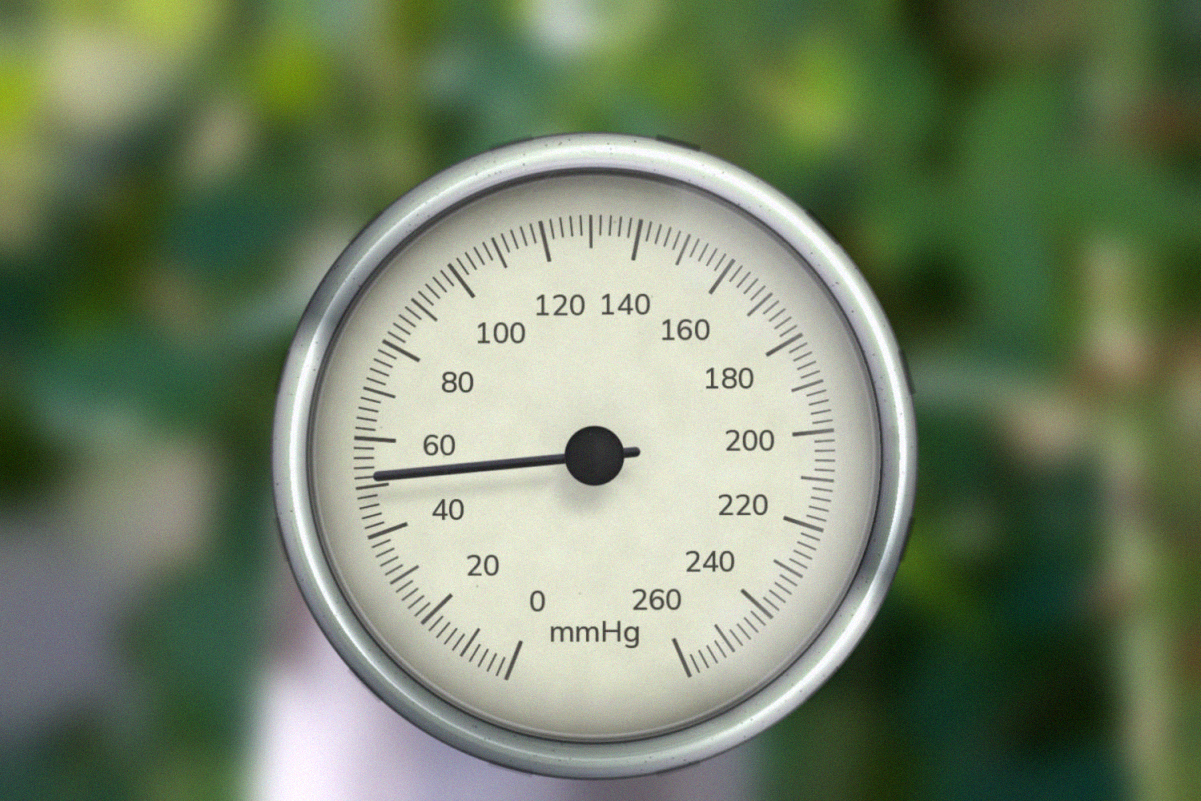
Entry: 52 (mmHg)
